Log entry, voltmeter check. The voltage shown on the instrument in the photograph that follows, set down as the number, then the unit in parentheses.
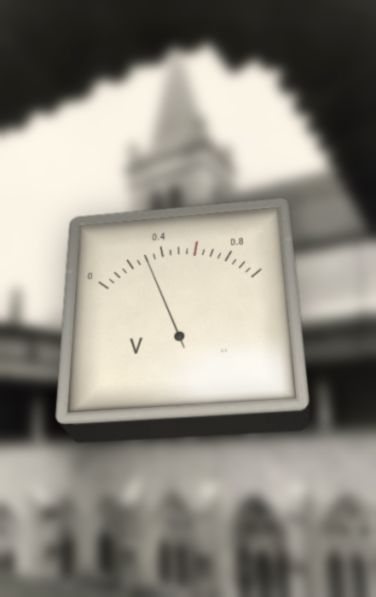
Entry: 0.3 (V)
